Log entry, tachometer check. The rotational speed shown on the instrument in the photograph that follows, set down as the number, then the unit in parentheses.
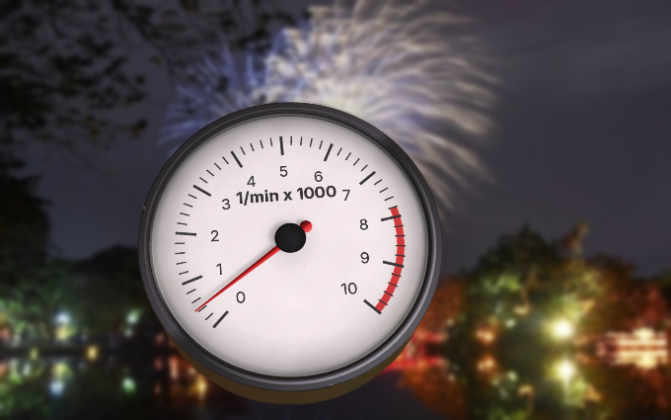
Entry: 400 (rpm)
